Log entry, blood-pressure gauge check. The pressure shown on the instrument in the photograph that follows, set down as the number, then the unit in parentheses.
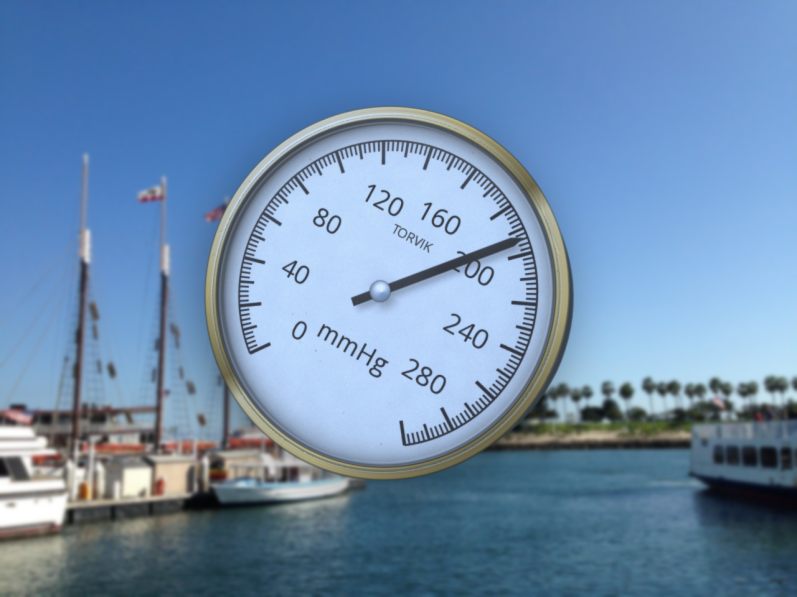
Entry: 194 (mmHg)
